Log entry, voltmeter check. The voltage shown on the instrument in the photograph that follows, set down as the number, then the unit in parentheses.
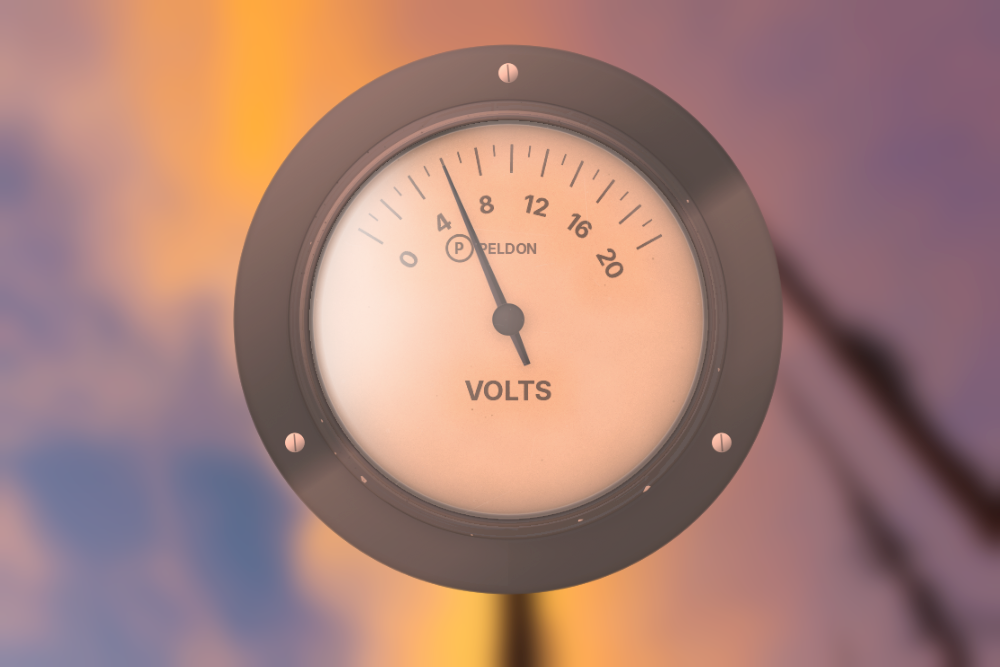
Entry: 6 (V)
